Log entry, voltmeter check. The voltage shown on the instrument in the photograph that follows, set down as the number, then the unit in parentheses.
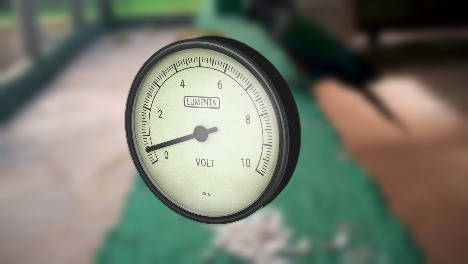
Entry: 0.5 (V)
